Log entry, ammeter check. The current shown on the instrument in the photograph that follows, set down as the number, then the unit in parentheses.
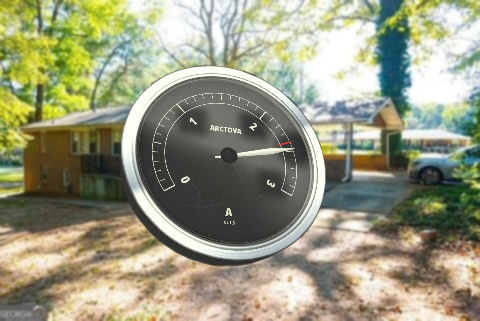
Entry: 2.5 (A)
